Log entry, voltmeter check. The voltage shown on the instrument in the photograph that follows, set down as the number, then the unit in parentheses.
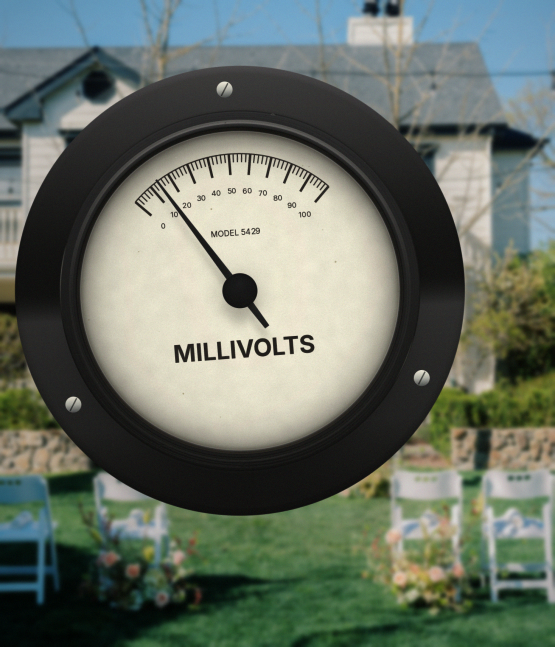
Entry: 14 (mV)
